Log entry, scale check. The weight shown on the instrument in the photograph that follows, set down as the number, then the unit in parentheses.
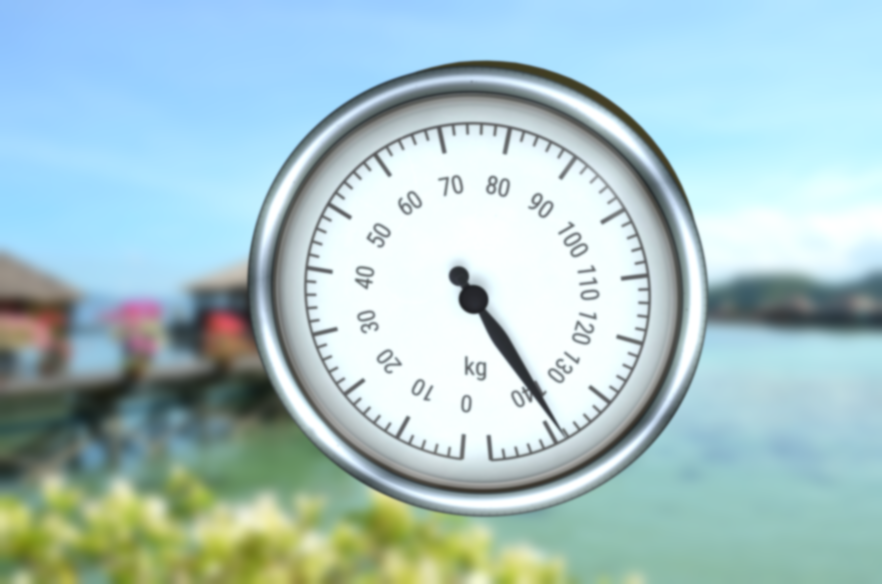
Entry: 138 (kg)
